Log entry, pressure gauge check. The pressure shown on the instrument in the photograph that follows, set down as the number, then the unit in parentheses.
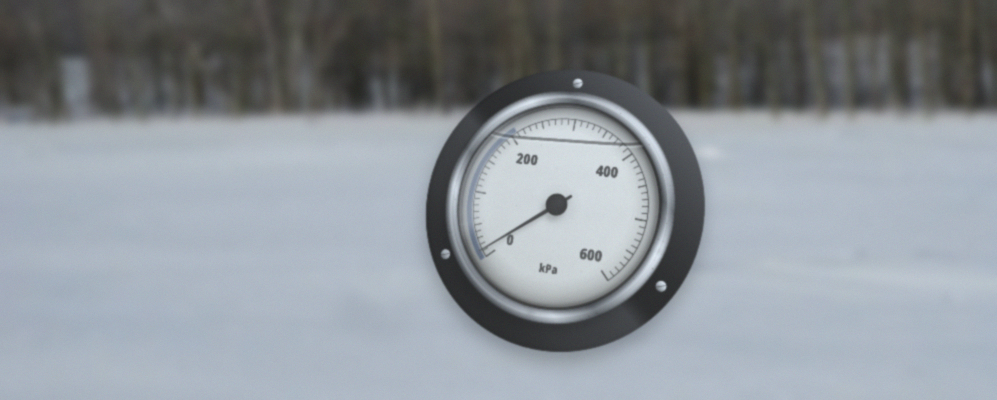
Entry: 10 (kPa)
